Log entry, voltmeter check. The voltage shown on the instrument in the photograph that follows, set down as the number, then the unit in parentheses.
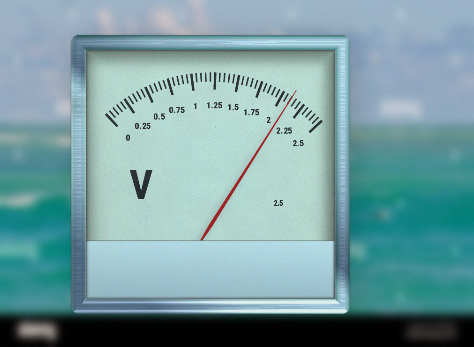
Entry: 2.1 (V)
